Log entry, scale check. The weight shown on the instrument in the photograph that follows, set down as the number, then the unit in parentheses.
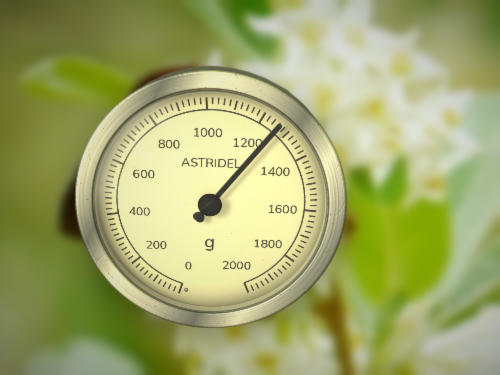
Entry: 1260 (g)
